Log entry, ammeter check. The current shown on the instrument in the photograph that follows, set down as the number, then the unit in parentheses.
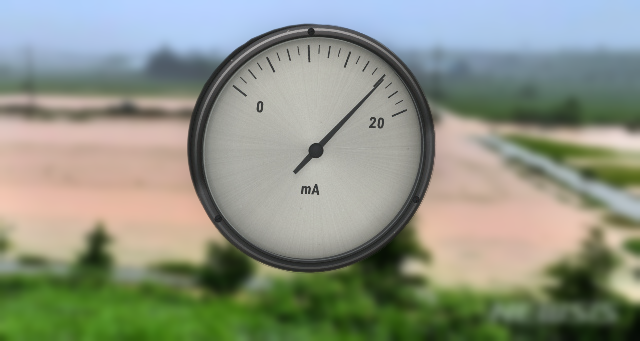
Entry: 16 (mA)
